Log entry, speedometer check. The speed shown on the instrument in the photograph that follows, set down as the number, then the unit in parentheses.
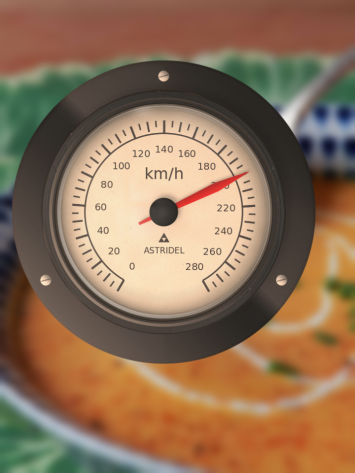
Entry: 200 (km/h)
